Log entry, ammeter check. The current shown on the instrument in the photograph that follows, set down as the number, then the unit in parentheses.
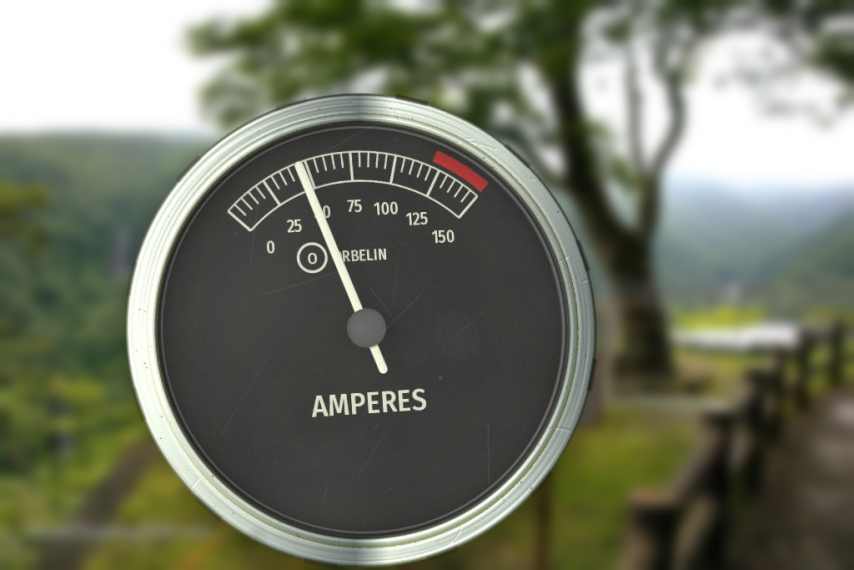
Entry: 45 (A)
